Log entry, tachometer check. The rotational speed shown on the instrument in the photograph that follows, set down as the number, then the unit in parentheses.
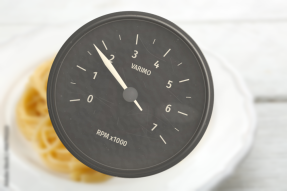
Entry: 1750 (rpm)
